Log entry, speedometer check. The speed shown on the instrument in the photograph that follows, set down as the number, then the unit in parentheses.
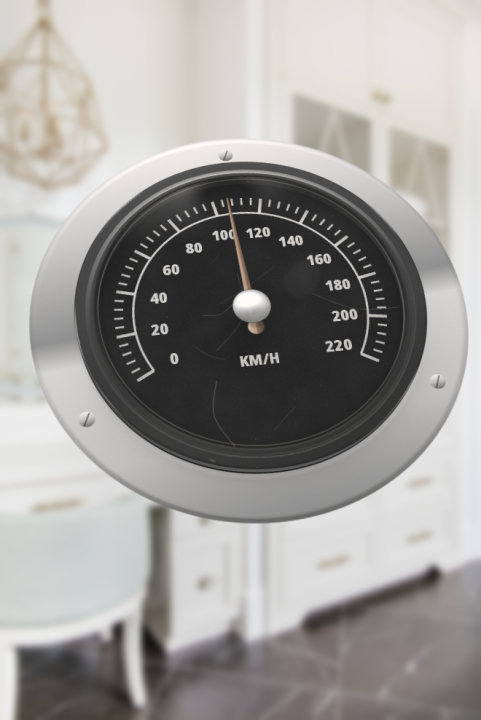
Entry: 106 (km/h)
